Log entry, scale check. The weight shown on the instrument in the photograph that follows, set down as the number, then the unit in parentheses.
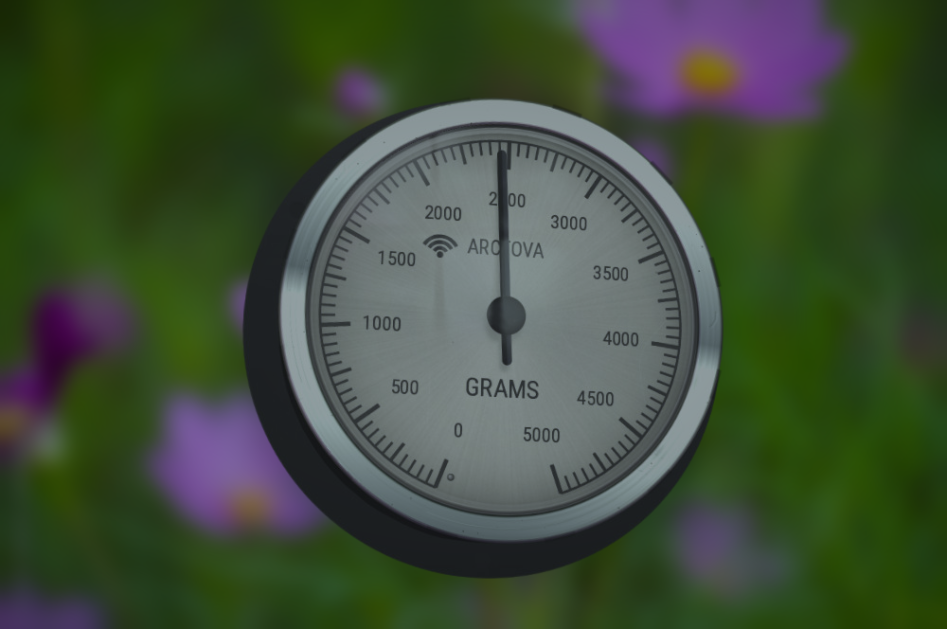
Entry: 2450 (g)
